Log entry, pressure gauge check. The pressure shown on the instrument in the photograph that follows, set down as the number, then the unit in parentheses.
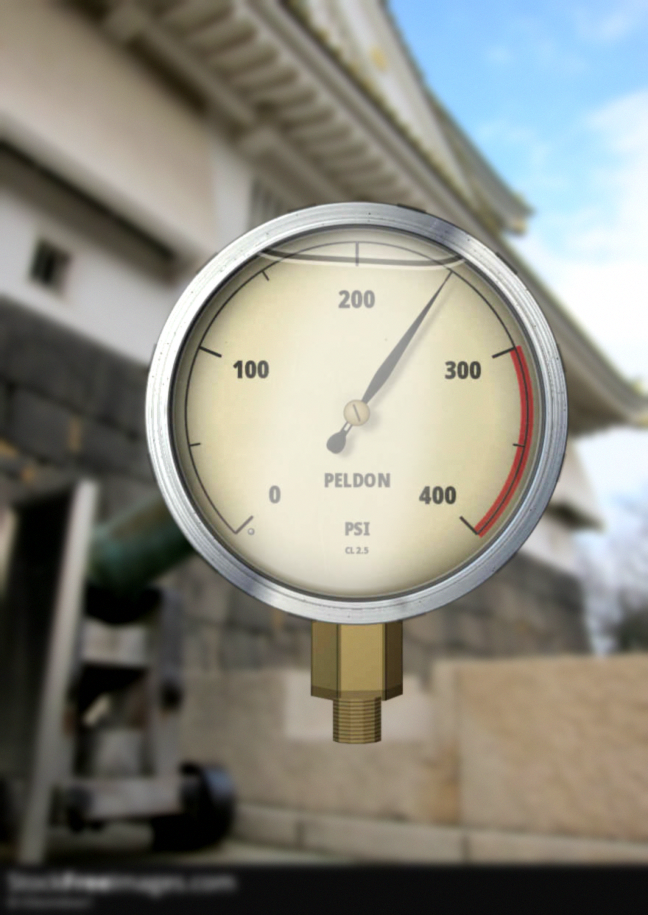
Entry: 250 (psi)
